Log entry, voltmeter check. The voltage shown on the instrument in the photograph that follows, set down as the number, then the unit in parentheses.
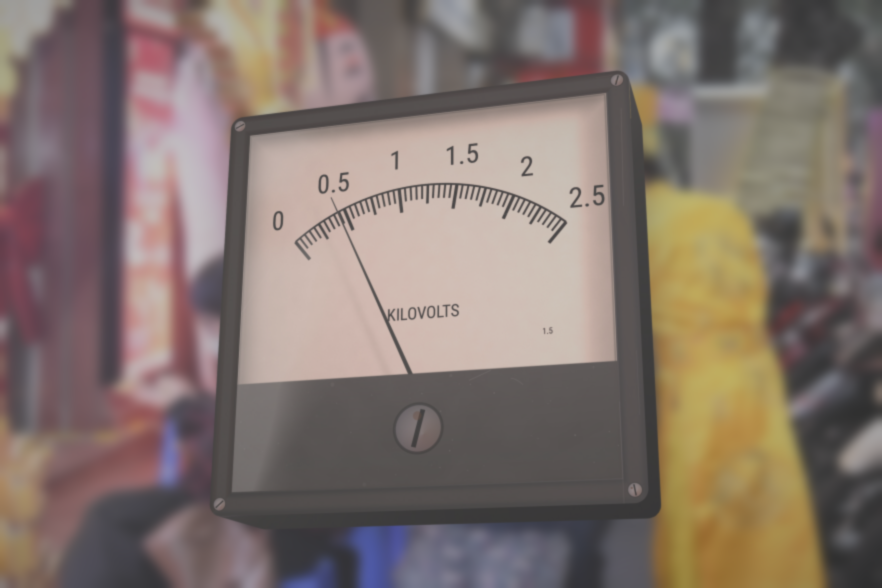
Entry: 0.45 (kV)
